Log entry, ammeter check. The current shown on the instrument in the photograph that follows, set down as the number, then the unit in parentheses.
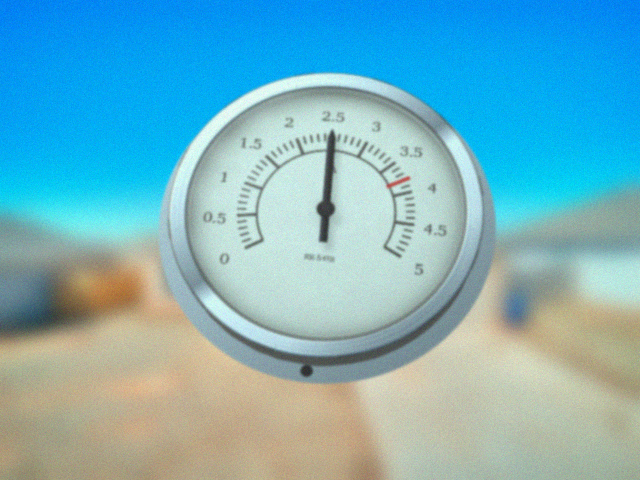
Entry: 2.5 (A)
